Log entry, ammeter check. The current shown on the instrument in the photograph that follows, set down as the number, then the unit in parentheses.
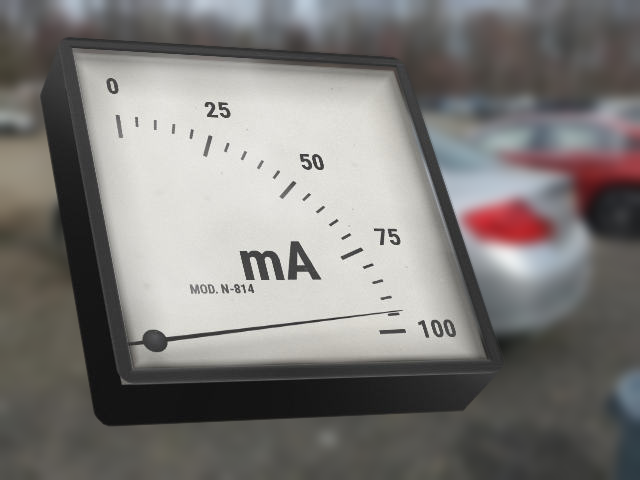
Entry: 95 (mA)
